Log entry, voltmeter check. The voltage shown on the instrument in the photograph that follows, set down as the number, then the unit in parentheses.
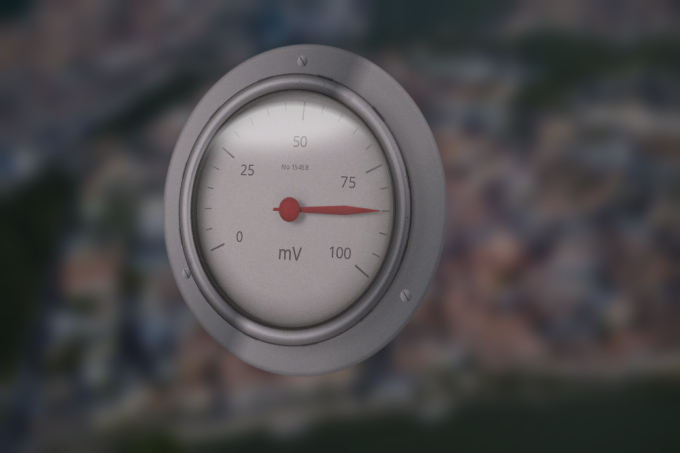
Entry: 85 (mV)
